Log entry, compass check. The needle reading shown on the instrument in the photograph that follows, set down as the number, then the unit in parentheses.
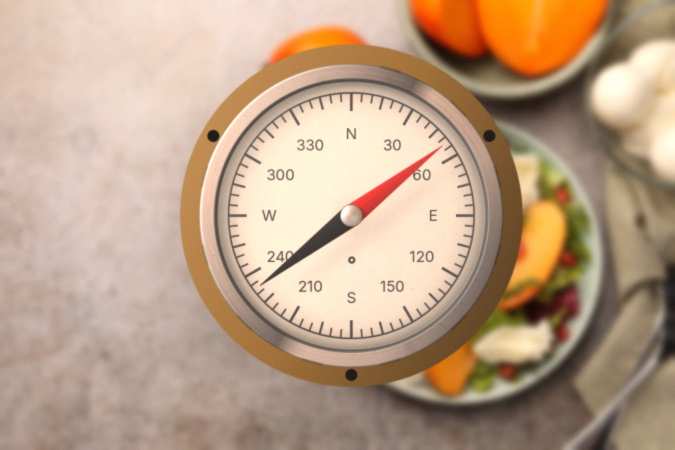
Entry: 52.5 (°)
